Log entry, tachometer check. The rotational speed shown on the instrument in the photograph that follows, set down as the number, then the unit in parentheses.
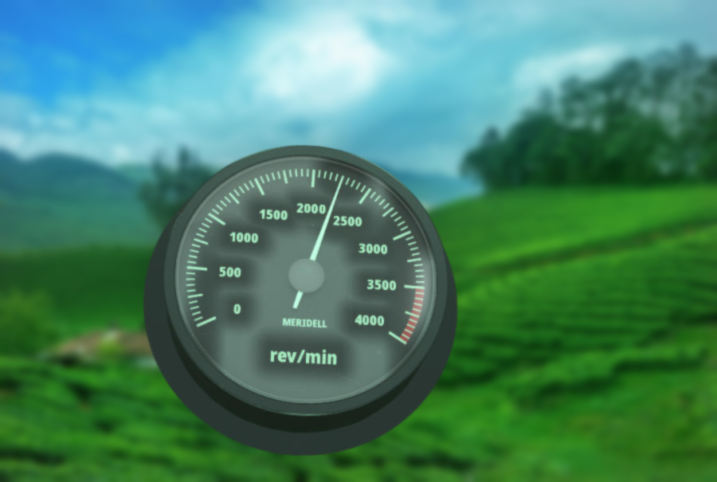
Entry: 2250 (rpm)
